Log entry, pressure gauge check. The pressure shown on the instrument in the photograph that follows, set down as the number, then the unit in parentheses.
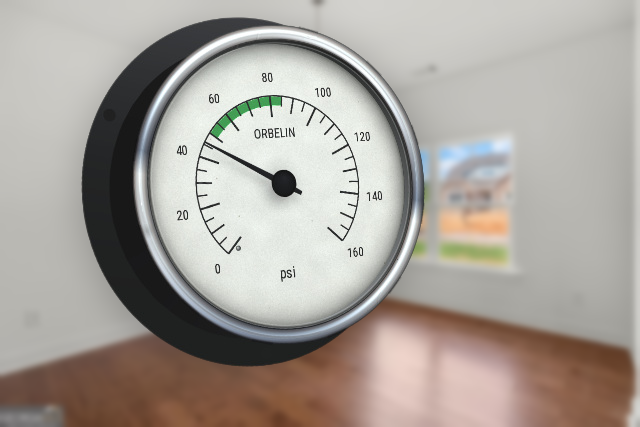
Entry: 45 (psi)
